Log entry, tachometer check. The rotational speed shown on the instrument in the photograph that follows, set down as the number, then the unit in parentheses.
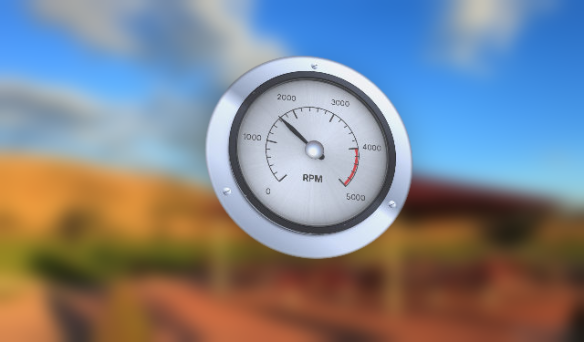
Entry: 1600 (rpm)
